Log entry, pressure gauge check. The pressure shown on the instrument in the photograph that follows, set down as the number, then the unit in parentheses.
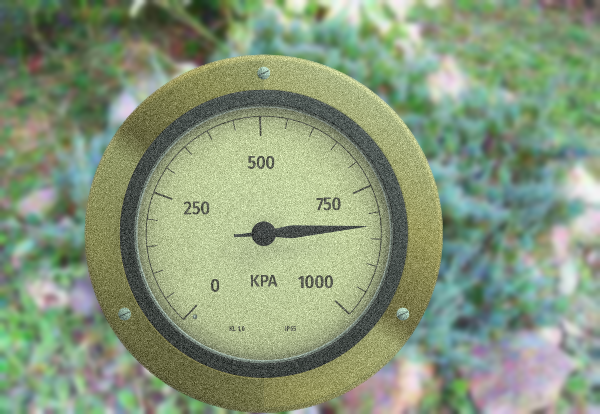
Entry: 825 (kPa)
